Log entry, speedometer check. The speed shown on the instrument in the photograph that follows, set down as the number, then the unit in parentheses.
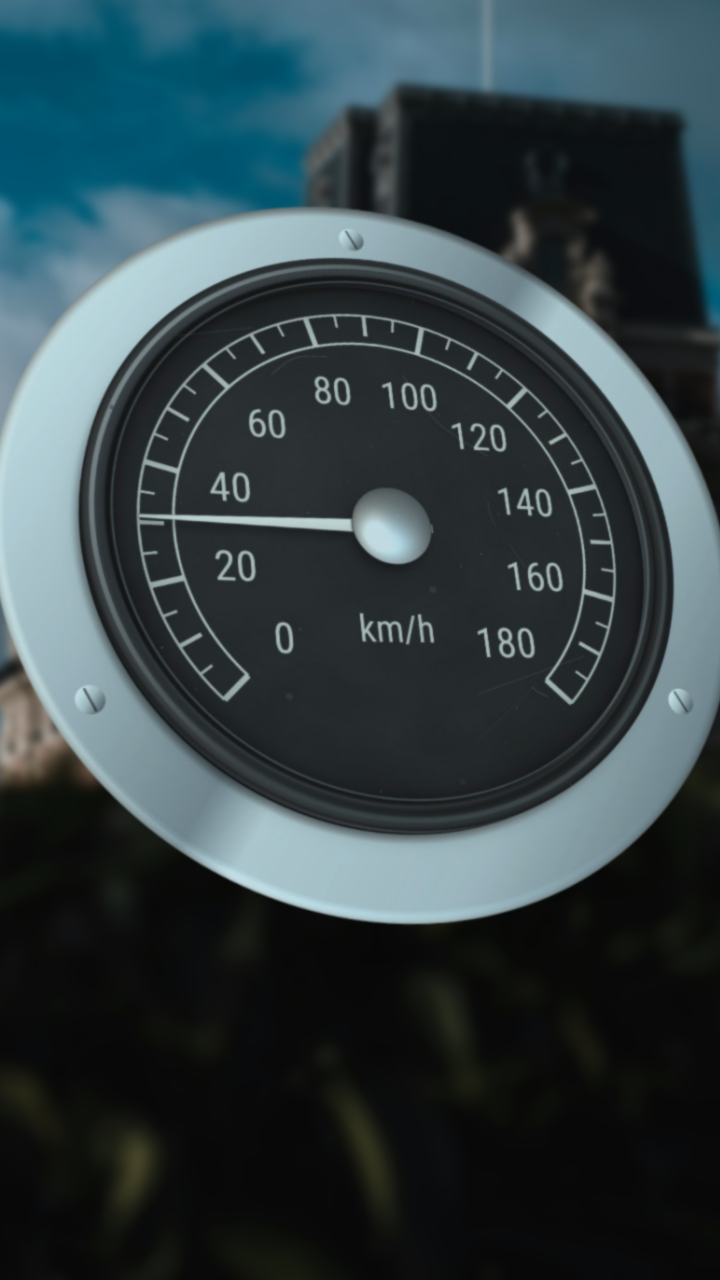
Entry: 30 (km/h)
